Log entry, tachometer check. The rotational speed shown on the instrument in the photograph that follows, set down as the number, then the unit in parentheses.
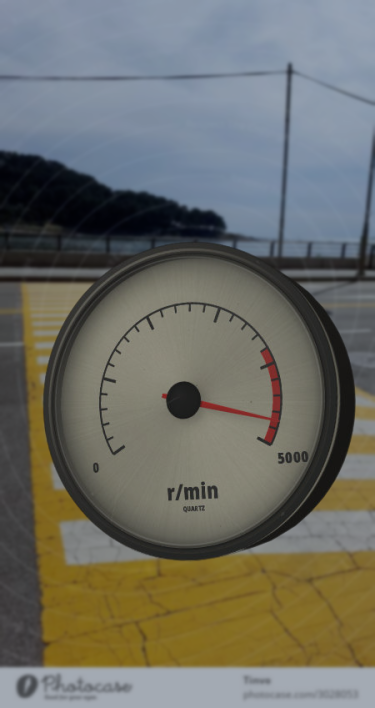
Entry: 4700 (rpm)
